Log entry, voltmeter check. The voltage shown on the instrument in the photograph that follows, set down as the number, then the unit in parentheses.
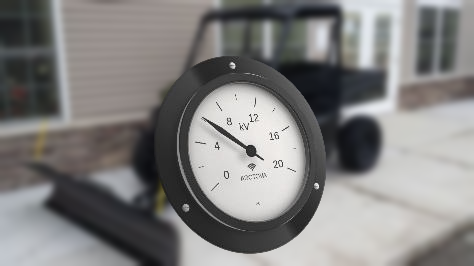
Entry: 6 (kV)
